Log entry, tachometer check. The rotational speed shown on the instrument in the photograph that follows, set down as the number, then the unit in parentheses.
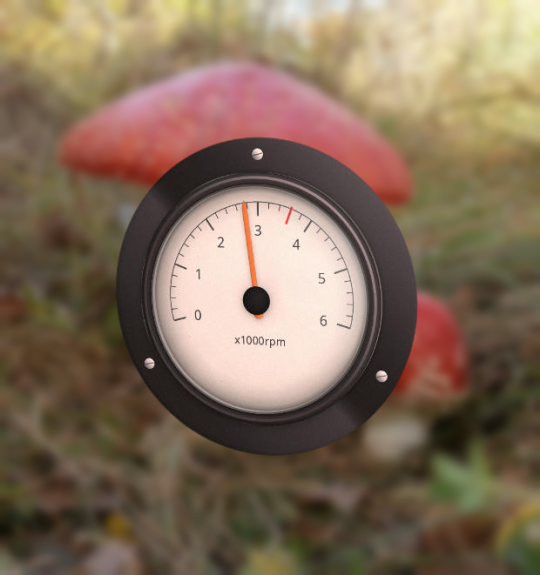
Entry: 2800 (rpm)
